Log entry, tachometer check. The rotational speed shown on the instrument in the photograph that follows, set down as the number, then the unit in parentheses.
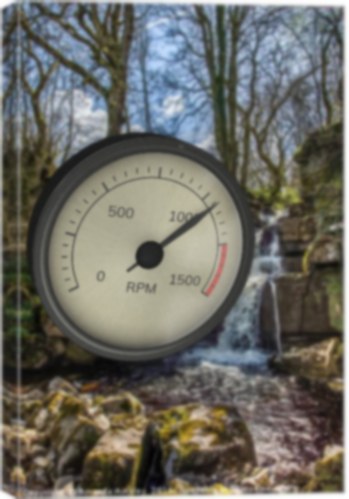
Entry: 1050 (rpm)
